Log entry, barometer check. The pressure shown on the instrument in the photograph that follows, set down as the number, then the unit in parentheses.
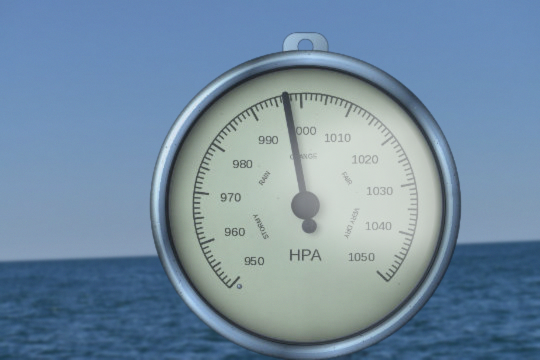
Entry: 997 (hPa)
